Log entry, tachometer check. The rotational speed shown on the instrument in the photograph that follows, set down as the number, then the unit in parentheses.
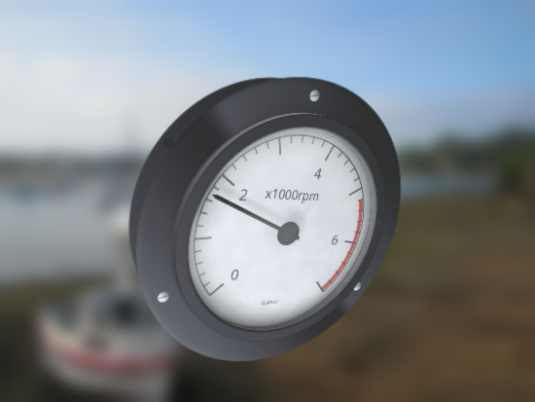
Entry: 1700 (rpm)
